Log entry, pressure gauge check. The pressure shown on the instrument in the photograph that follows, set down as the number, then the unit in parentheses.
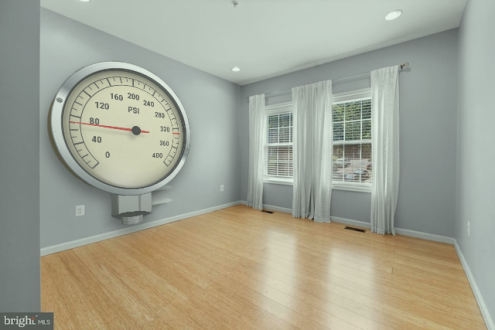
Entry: 70 (psi)
